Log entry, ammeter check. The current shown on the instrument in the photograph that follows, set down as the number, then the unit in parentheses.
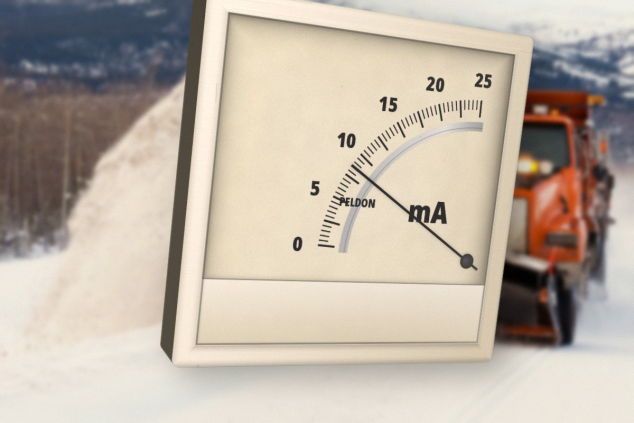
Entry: 8.5 (mA)
